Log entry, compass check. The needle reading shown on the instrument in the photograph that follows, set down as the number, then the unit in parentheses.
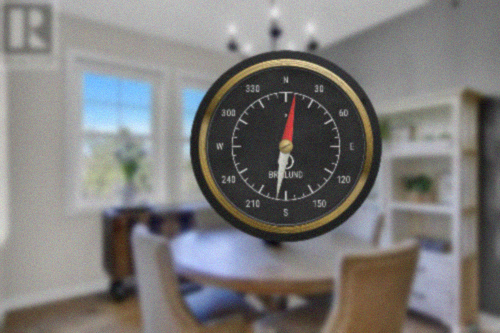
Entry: 10 (°)
